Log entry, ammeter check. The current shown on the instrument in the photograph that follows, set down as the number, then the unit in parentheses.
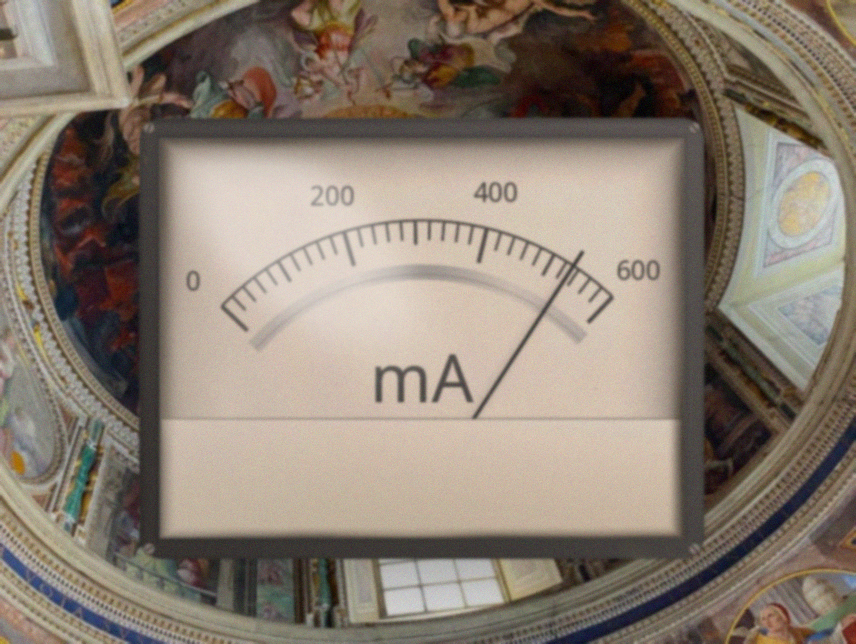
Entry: 530 (mA)
